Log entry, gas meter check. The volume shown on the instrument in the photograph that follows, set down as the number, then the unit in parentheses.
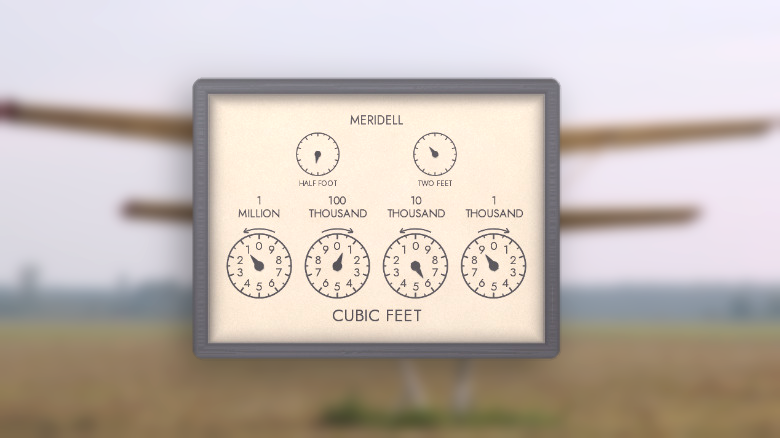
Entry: 105900 (ft³)
